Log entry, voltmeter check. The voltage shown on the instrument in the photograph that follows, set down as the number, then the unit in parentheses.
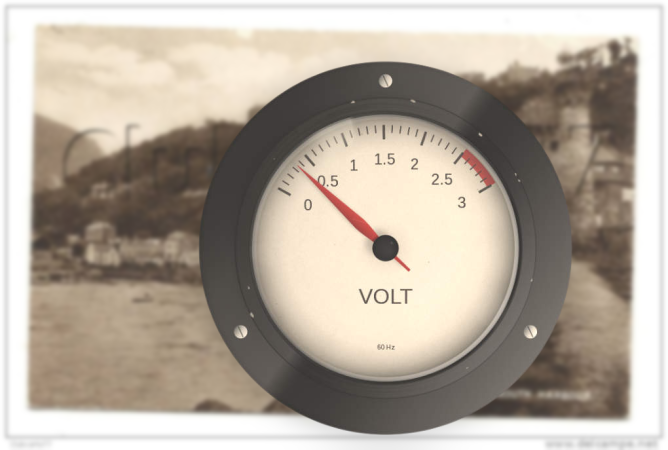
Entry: 0.35 (V)
